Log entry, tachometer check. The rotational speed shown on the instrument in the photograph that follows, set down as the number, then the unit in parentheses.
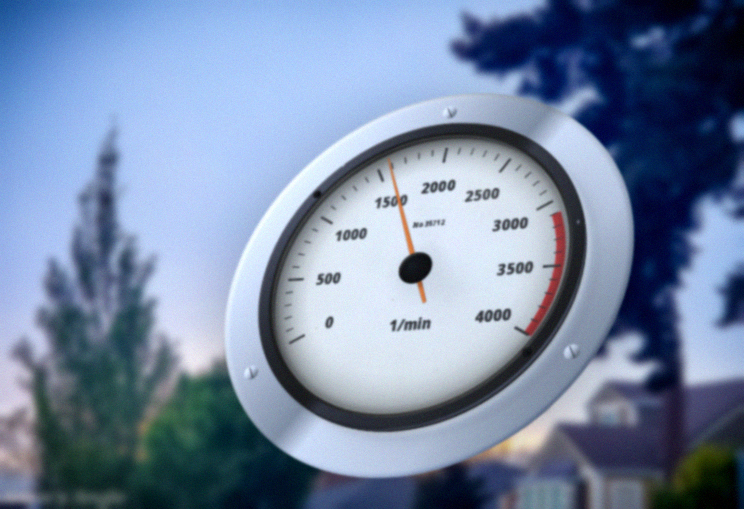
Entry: 1600 (rpm)
